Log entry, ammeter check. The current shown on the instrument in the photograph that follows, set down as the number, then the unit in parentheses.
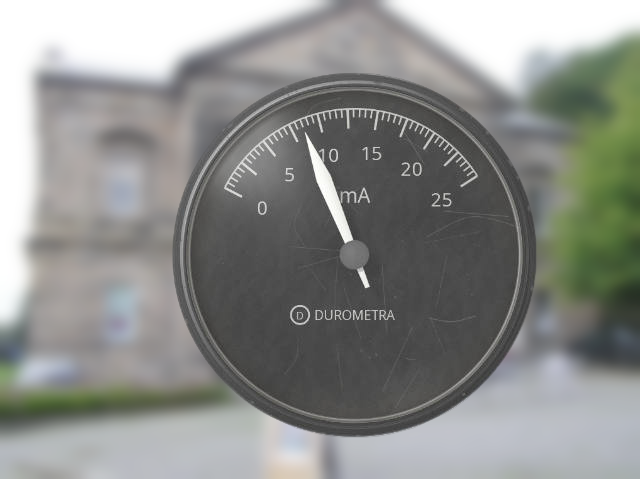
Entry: 8.5 (mA)
